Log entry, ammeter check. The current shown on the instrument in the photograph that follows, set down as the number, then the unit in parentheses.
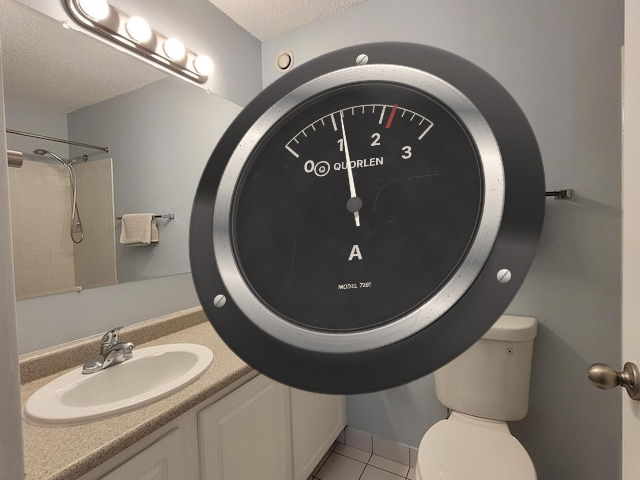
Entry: 1.2 (A)
